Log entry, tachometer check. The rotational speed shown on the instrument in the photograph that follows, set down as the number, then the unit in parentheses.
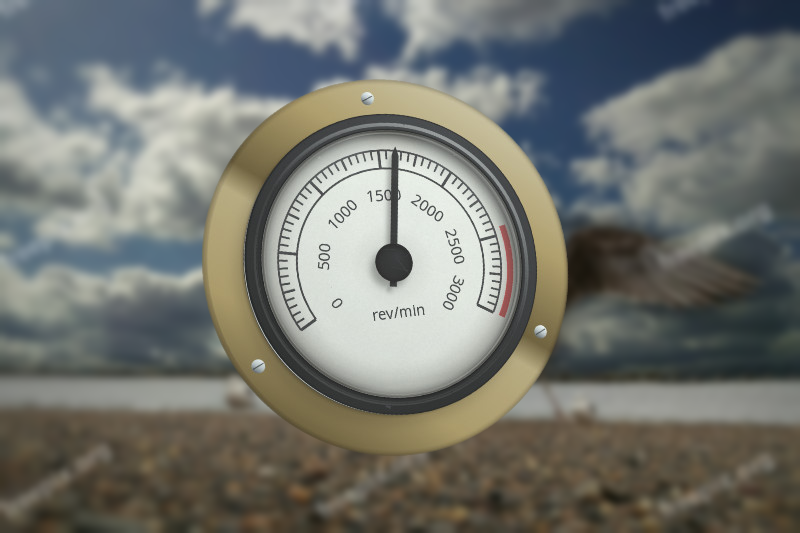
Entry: 1600 (rpm)
